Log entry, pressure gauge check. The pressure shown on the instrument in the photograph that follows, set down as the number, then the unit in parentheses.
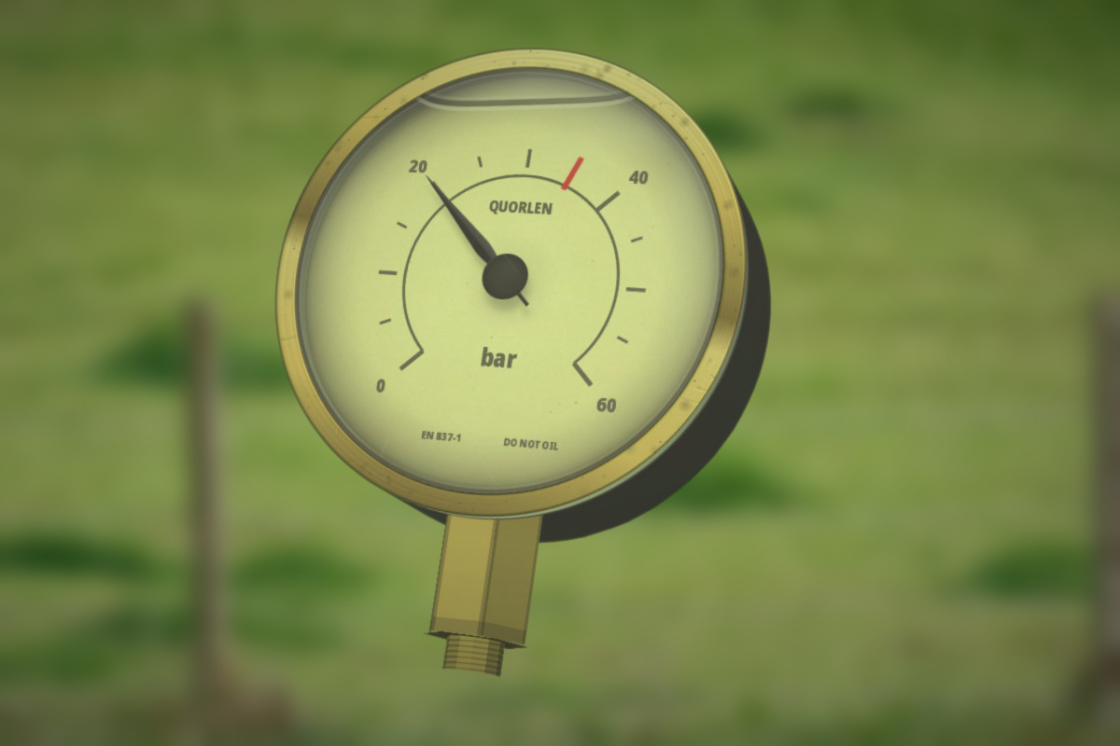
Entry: 20 (bar)
